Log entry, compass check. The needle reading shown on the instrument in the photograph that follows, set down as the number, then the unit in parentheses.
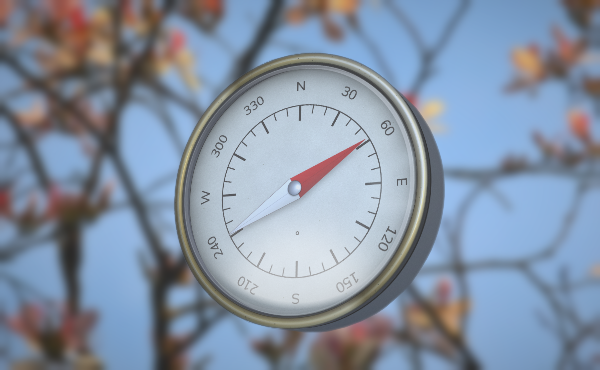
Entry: 60 (°)
